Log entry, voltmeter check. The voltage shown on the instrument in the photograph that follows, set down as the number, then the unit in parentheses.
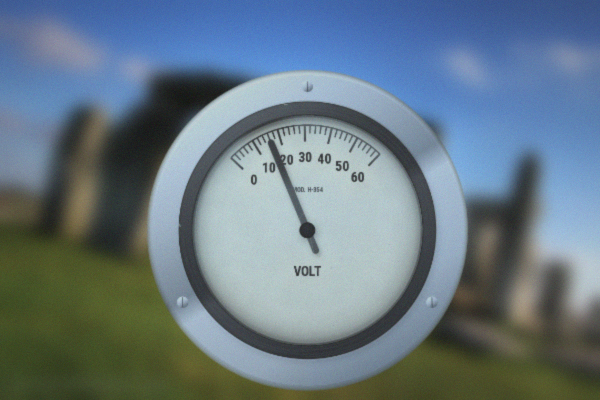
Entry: 16 (V)
